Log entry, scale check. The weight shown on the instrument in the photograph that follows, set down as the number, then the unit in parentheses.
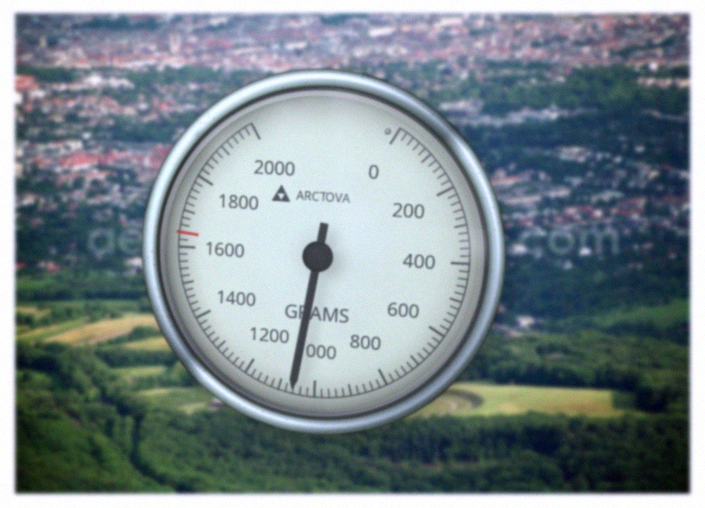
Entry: 1060 (g)
